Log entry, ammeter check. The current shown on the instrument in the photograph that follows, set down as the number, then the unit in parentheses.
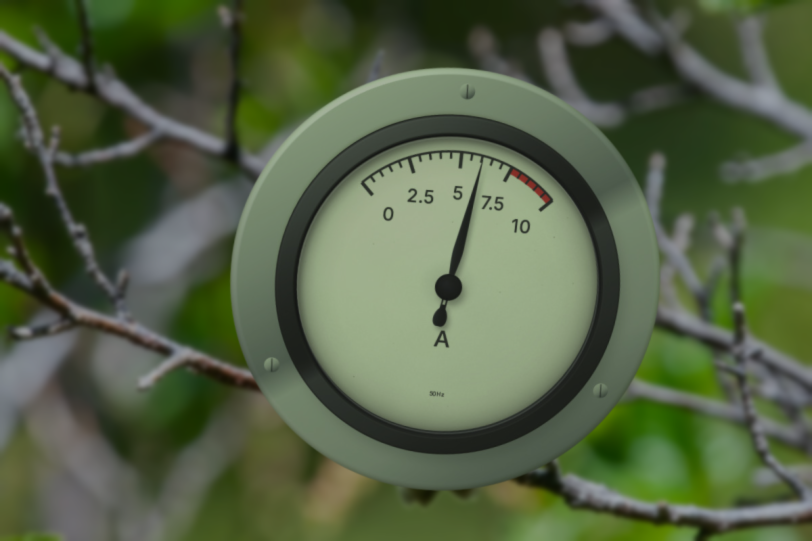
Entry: 6 (A)
